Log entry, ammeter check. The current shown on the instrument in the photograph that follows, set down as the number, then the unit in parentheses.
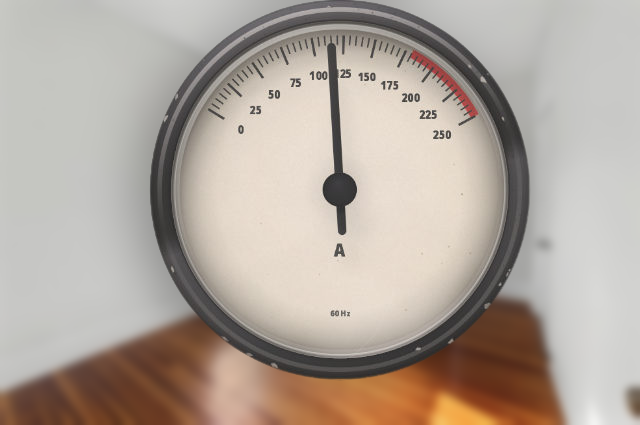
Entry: 115 (A)
